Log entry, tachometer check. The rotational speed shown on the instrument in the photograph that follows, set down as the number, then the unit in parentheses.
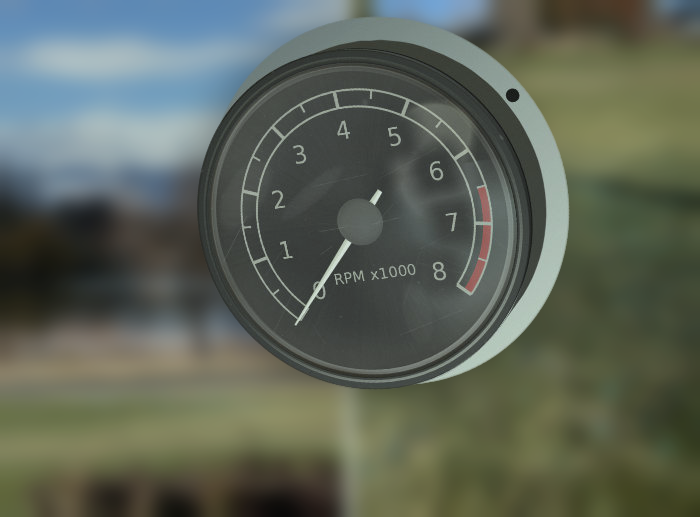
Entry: 0 (rpm)
